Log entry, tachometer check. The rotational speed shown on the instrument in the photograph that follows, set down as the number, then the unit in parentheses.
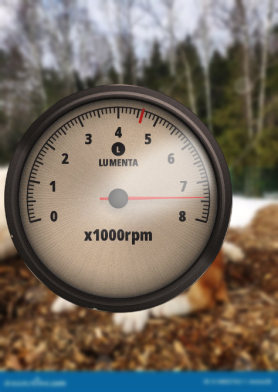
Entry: 7400 (rpm)
